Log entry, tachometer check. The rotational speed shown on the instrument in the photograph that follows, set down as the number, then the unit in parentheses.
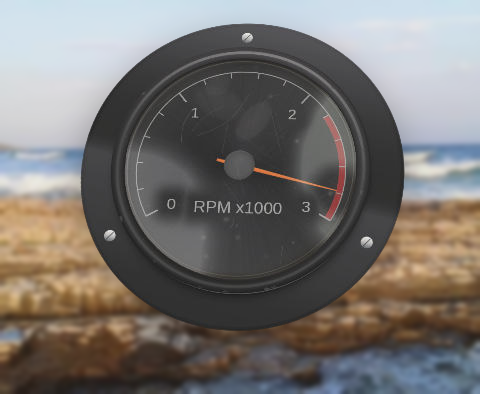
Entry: 2800 (rpm)
